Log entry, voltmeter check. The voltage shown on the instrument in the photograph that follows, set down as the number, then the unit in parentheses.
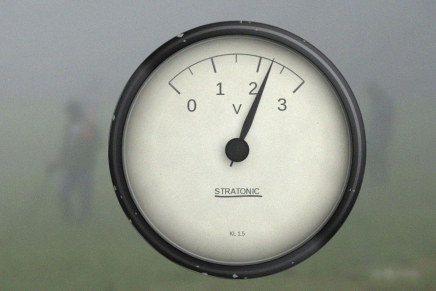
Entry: 2.25 (V)
